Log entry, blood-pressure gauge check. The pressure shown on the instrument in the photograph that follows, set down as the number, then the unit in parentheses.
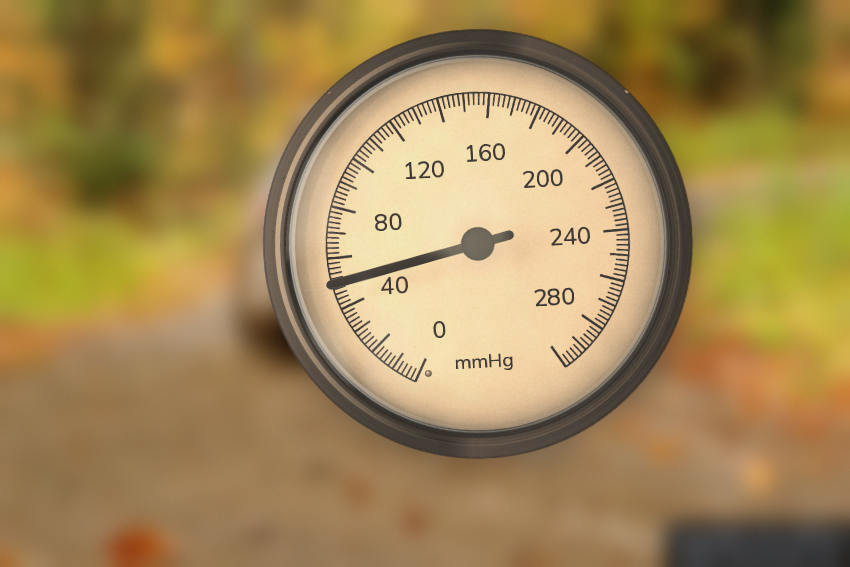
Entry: 50 (mmHg)
